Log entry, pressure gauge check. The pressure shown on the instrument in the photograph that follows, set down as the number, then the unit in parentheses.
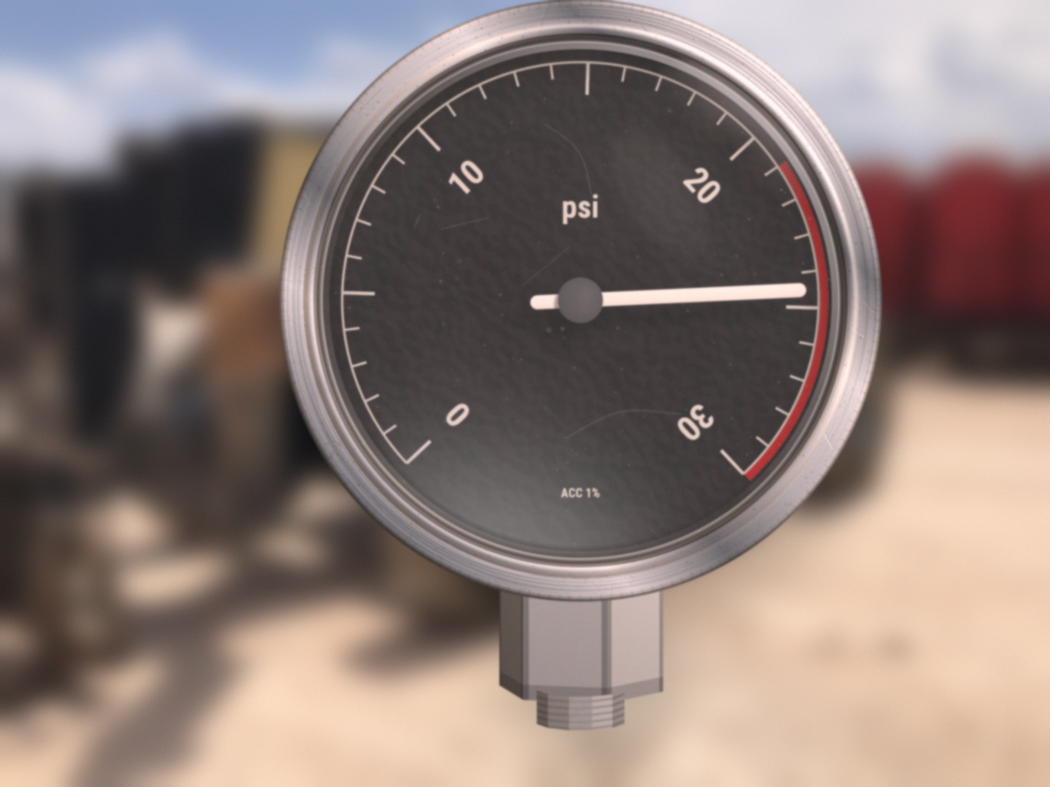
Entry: 24.5 (psi)
